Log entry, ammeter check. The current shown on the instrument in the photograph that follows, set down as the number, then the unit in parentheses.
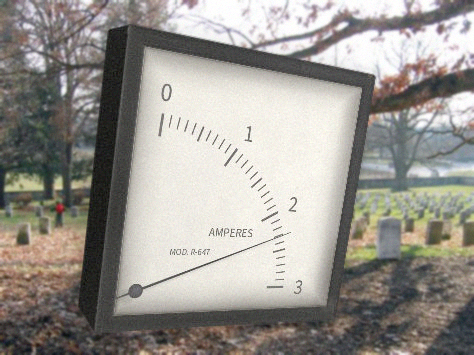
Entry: 2.3 (A)
